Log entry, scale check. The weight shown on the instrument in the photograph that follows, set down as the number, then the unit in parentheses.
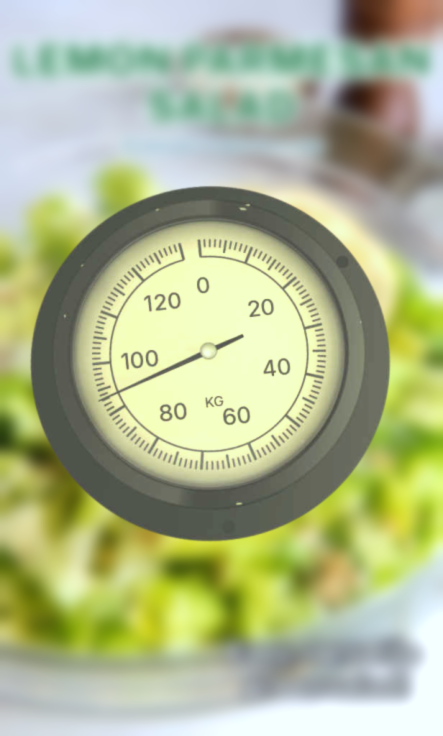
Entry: 93 (kg)
